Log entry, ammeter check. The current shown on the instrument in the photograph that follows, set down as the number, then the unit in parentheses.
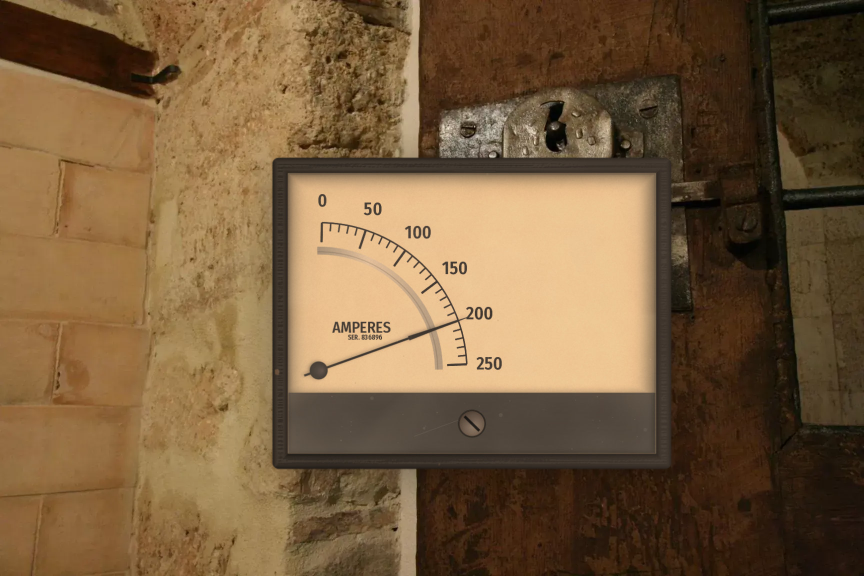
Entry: 200 (A)
